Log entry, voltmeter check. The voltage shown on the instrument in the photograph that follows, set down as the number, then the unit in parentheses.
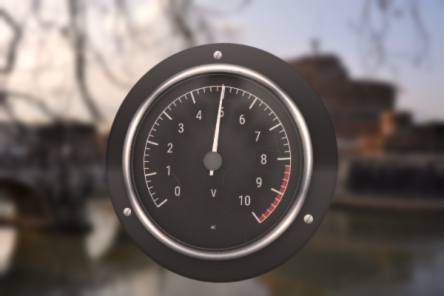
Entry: 5 (V)
